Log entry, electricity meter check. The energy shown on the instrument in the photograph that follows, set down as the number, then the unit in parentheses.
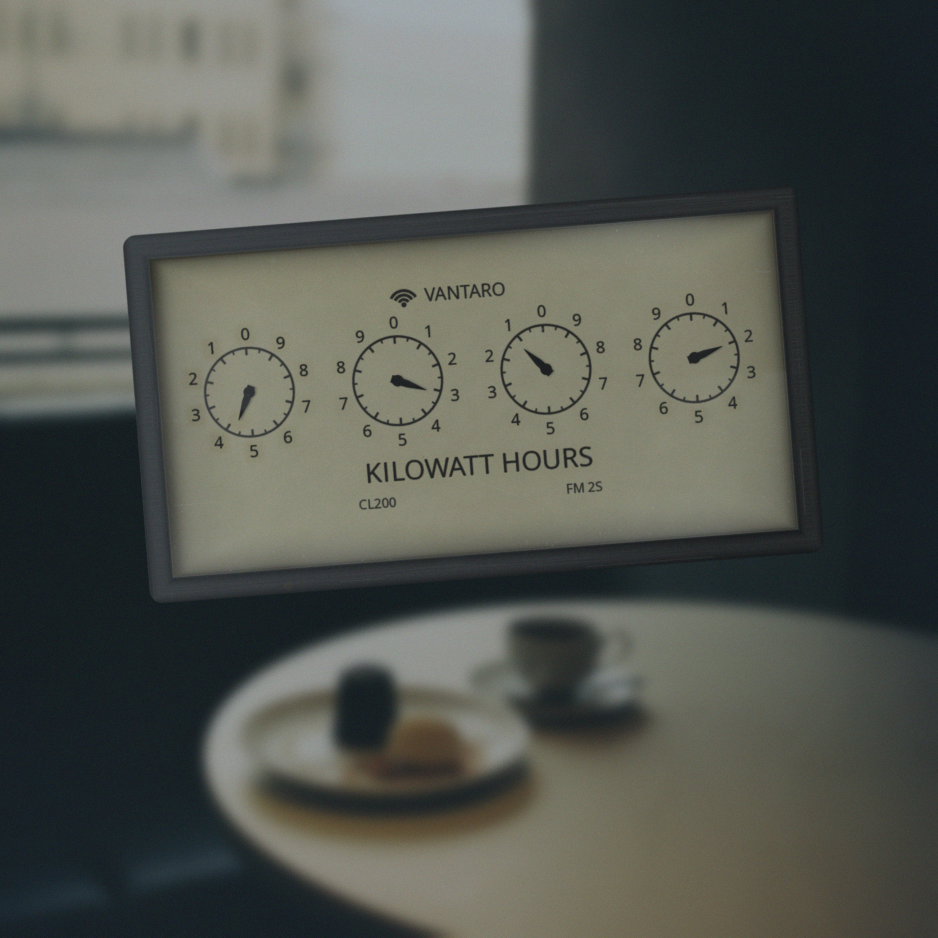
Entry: 4312 (kWh)
